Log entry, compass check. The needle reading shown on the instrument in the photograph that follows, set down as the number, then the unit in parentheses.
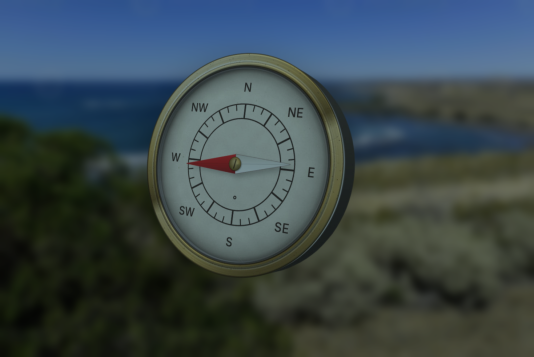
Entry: 265 (°)
